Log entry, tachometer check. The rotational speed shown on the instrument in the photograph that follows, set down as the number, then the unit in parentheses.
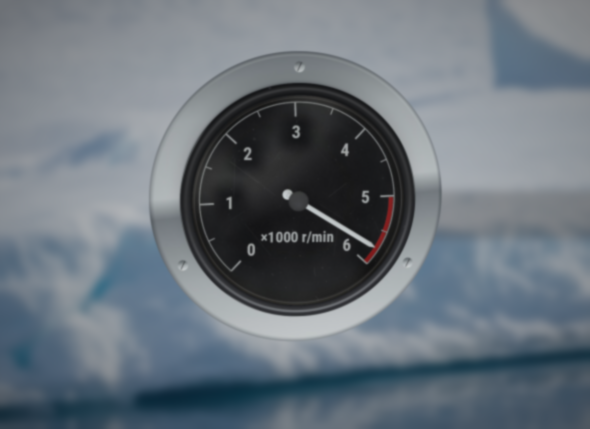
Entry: 5750 (rpm)
